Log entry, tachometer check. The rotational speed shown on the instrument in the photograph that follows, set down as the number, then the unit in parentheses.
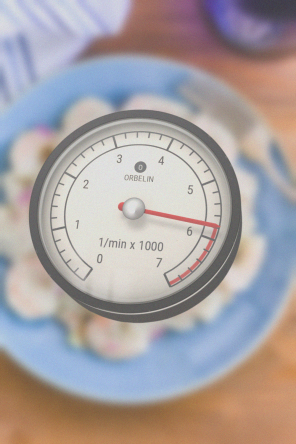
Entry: 5800 (rpm)
